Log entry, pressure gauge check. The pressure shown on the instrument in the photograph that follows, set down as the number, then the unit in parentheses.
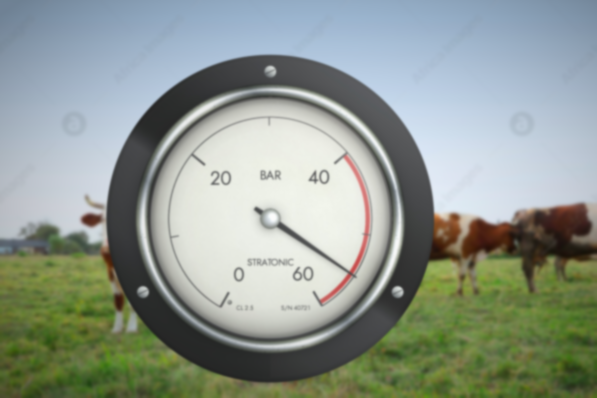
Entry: 55 (bar)
